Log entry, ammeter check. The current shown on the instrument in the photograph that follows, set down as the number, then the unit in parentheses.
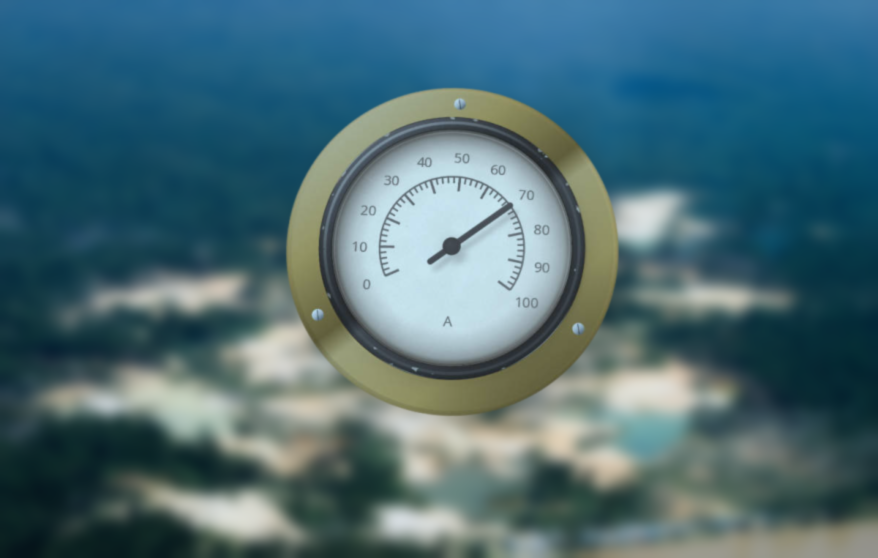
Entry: 70 (A)
